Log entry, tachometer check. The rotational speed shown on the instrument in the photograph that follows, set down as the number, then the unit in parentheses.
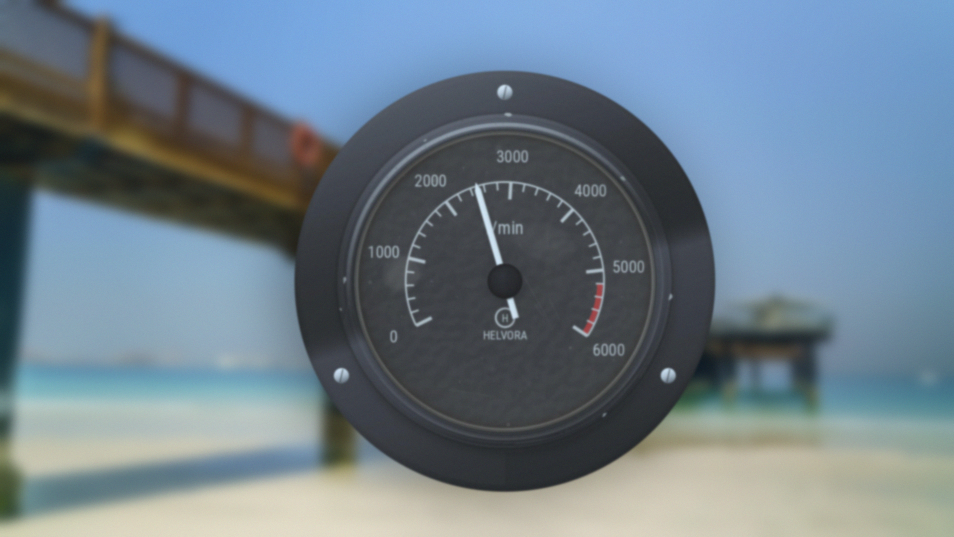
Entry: 2500 (rpm)
